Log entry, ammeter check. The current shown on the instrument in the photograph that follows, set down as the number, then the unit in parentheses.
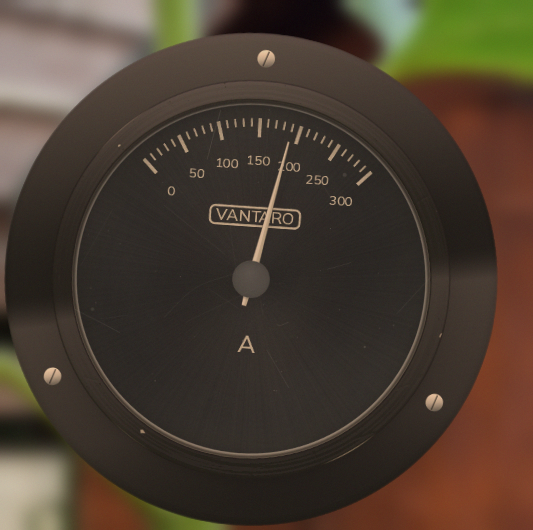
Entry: 190 (A)
